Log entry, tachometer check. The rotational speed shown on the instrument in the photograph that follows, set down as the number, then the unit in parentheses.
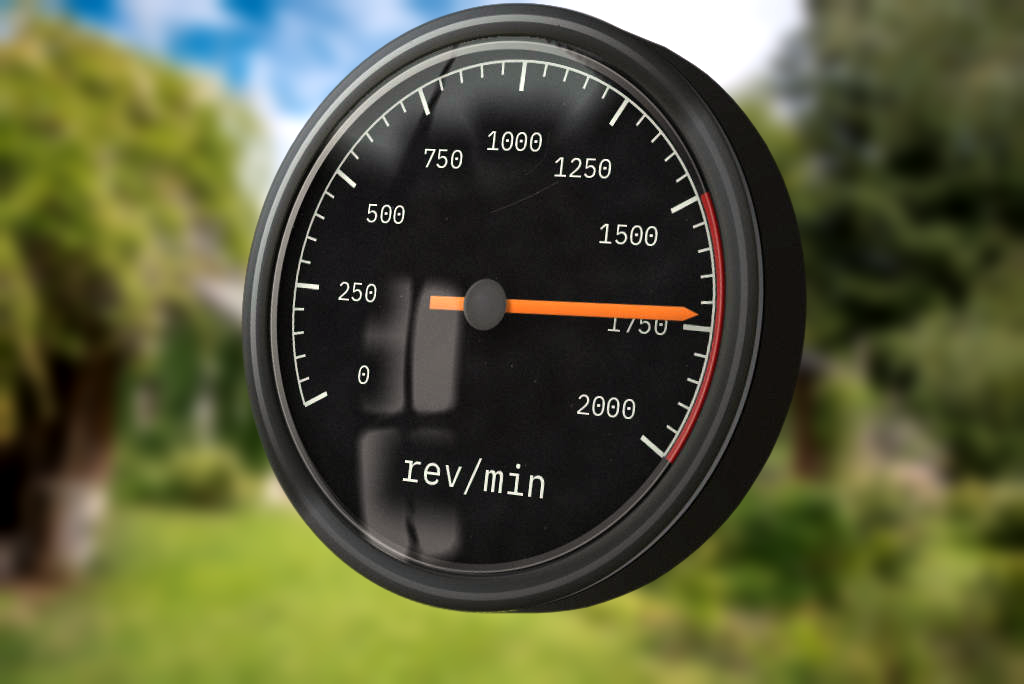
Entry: 1725 (rpm)
